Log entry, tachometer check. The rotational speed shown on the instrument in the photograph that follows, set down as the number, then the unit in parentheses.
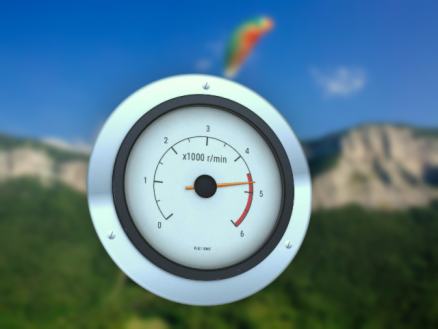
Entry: 4750 (rpm)
